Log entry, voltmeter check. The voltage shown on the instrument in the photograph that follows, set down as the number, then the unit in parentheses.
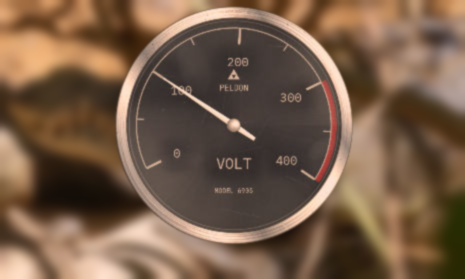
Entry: 100 (V)
